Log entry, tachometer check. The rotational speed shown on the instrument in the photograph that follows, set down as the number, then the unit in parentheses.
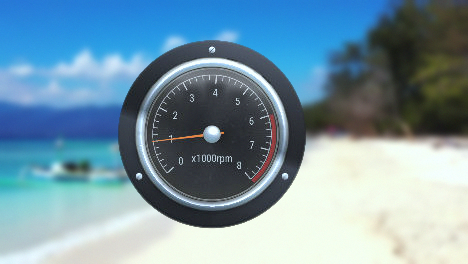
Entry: 1000 (rpm)
